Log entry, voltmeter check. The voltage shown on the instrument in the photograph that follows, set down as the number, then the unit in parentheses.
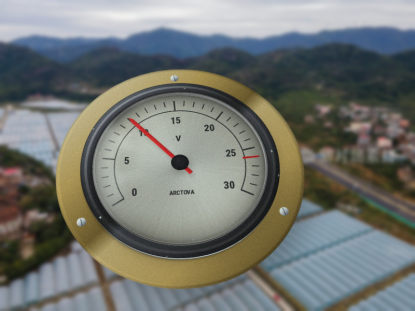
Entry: 10 (V)
